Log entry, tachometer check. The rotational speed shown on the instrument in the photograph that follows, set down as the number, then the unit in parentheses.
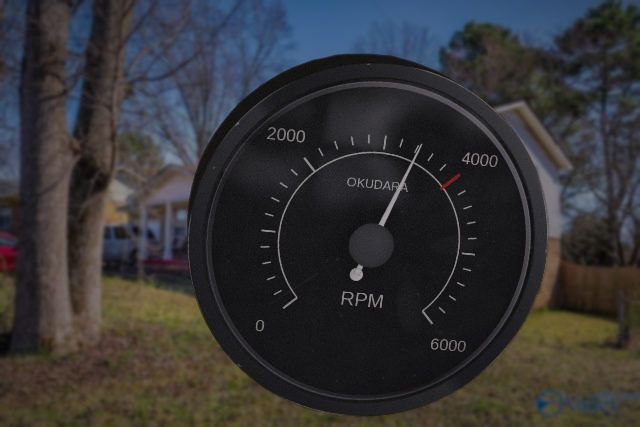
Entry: 3400 (rpm)
